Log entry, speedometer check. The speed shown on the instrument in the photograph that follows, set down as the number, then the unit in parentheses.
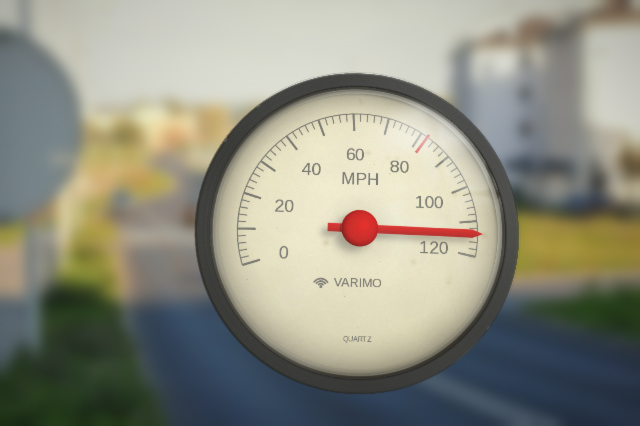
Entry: 114 (mph)
